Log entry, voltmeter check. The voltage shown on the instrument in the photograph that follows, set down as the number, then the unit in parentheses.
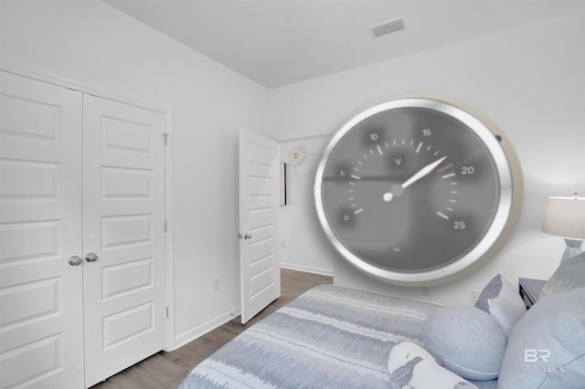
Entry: 18 (V)
